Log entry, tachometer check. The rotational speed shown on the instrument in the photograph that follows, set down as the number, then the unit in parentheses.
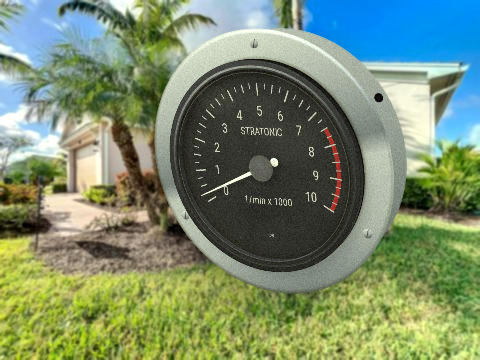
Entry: 250 (rpm)
